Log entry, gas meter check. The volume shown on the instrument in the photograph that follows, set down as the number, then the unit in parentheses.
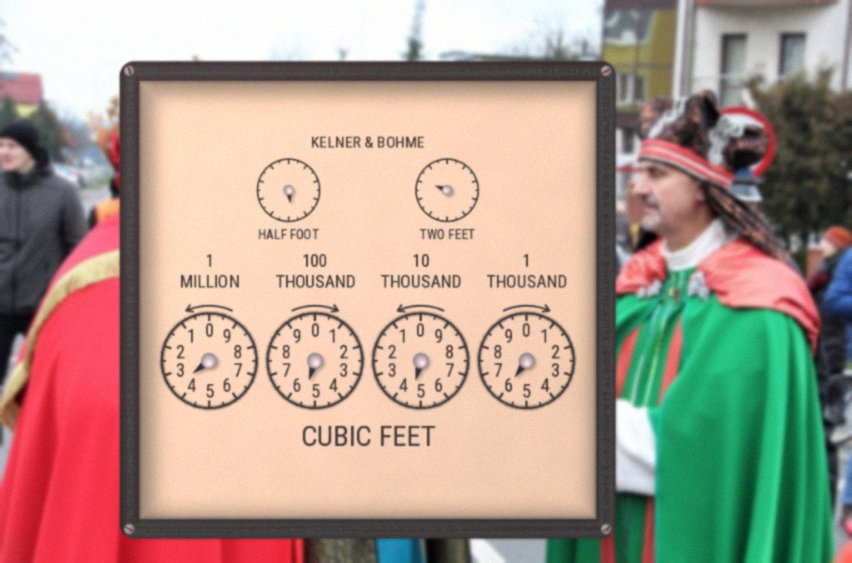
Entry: 354600 (ft³)
